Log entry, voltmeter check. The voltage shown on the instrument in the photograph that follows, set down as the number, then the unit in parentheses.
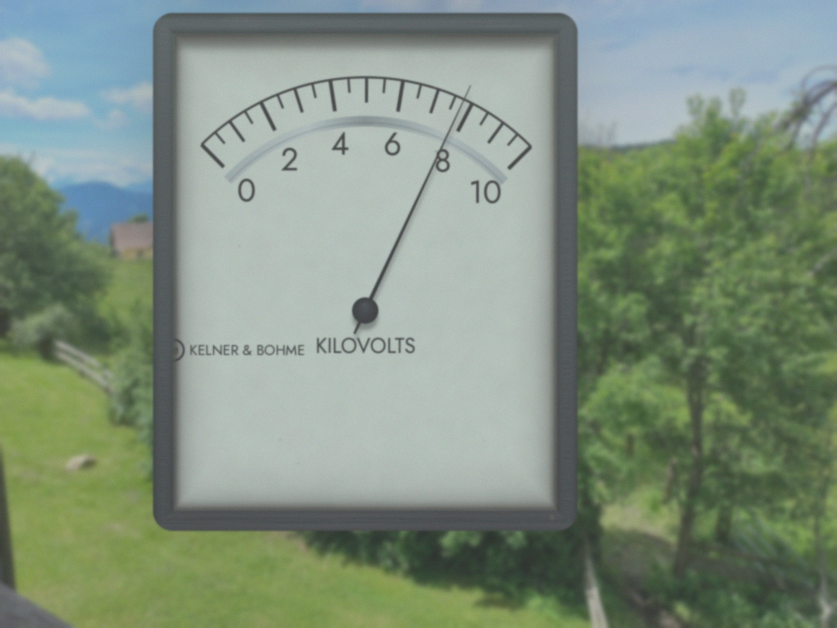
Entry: 7.75 (kV)
